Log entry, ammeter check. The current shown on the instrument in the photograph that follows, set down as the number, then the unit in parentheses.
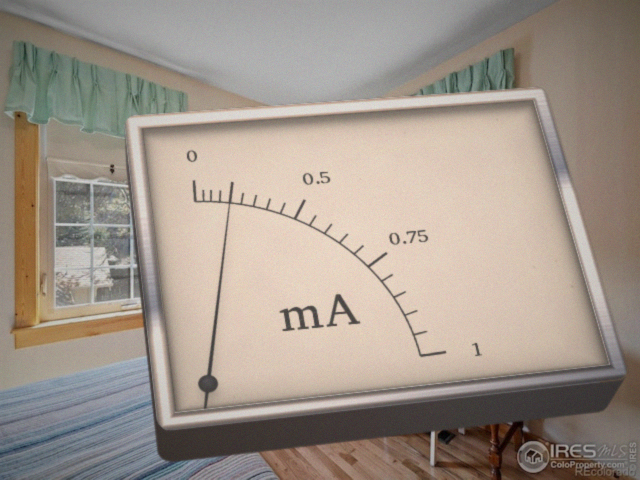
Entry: 0.25 (mA)
